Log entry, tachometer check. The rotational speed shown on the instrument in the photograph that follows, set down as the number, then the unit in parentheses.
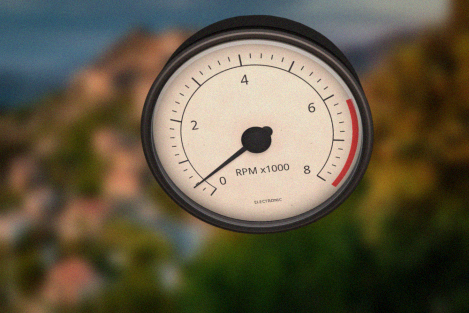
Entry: 400 (rpm)
